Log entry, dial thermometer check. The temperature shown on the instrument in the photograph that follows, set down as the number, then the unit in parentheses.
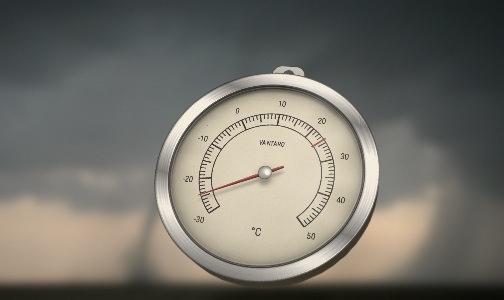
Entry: -25 (°C)
